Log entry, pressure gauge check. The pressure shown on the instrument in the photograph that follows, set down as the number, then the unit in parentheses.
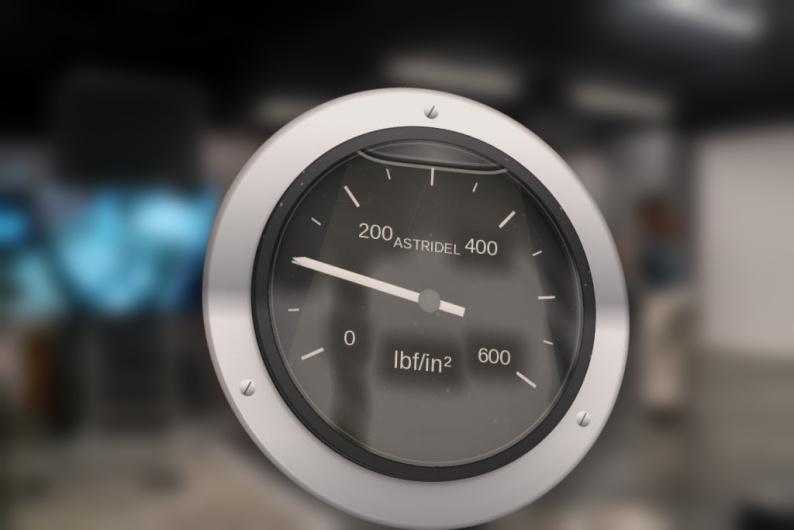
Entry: 100 (psi)
